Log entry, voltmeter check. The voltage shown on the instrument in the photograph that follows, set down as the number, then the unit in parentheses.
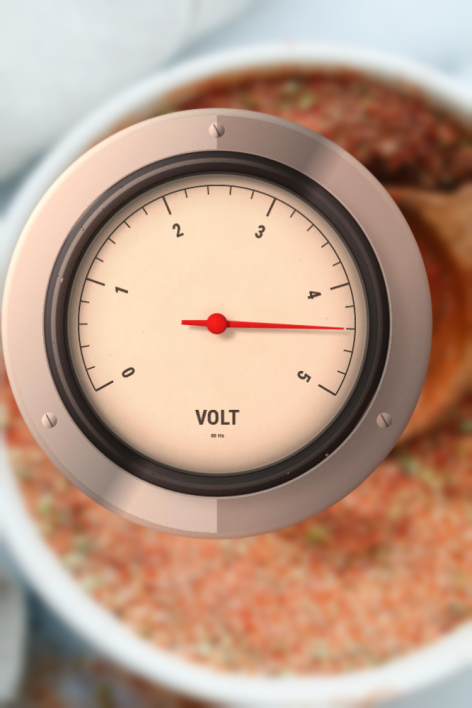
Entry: 4.4 (V)
